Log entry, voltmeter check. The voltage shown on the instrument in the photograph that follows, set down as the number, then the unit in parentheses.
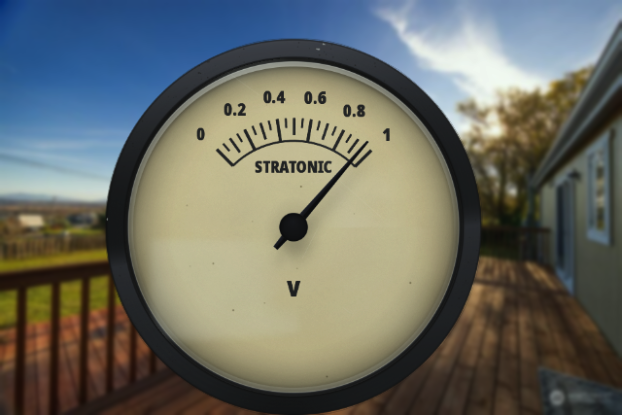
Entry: 0.95 (V)
